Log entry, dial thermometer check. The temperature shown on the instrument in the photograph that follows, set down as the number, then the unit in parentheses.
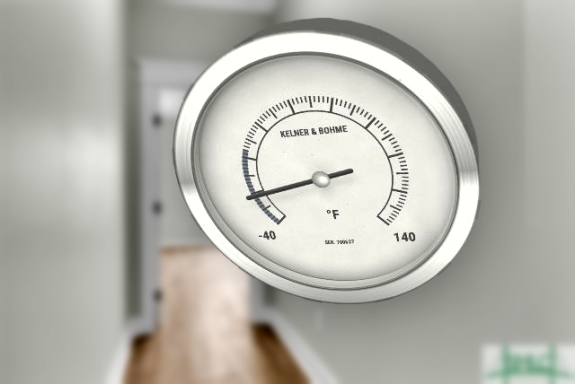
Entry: -20 (°F)
